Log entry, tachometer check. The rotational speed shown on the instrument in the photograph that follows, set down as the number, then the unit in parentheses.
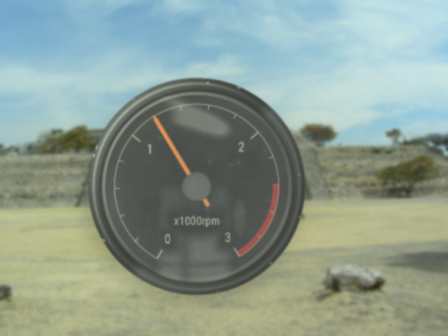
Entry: 1200 (rpm)
